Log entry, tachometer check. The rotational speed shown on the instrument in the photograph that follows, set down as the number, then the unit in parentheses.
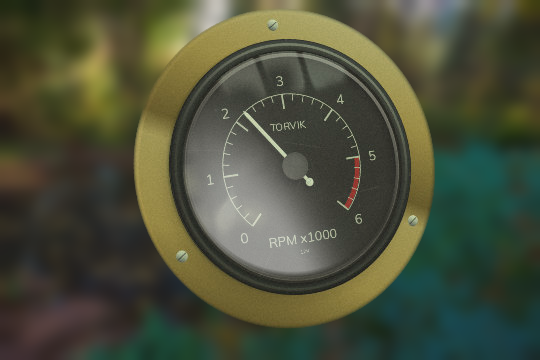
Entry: 2200 (rpm)
